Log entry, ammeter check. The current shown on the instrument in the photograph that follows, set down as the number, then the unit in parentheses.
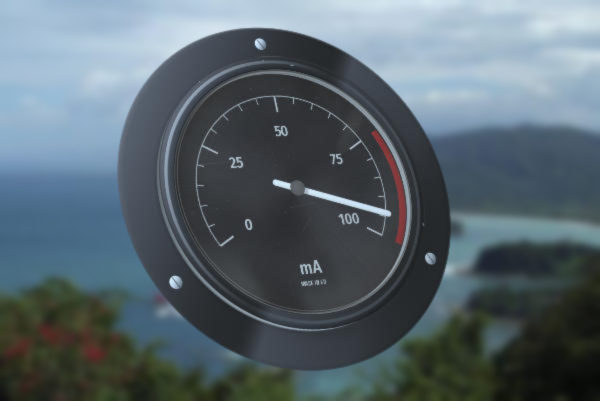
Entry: 95 (mA)
